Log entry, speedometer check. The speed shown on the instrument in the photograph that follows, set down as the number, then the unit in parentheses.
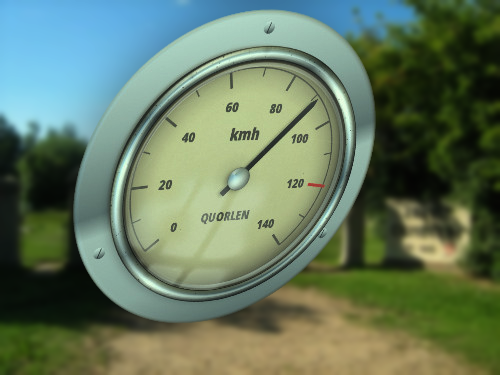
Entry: 90 (km/h)
